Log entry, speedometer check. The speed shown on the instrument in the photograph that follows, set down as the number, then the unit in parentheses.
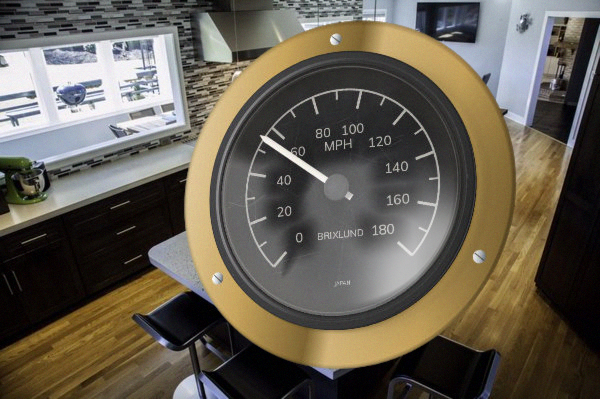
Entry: 55 (mph)
